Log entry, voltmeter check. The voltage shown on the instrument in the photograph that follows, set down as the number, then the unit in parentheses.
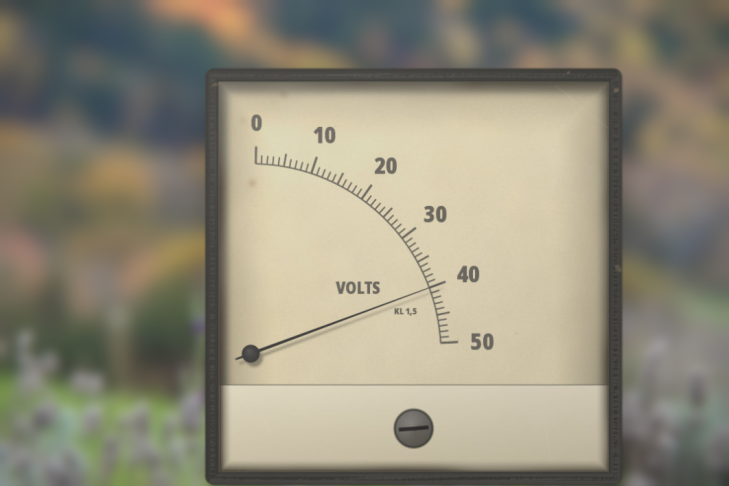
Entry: 40 (V)
